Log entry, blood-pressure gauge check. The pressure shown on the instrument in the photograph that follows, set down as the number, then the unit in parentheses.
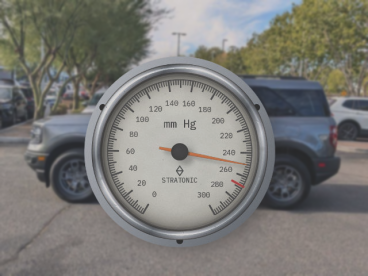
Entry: 250 (mmHg)
